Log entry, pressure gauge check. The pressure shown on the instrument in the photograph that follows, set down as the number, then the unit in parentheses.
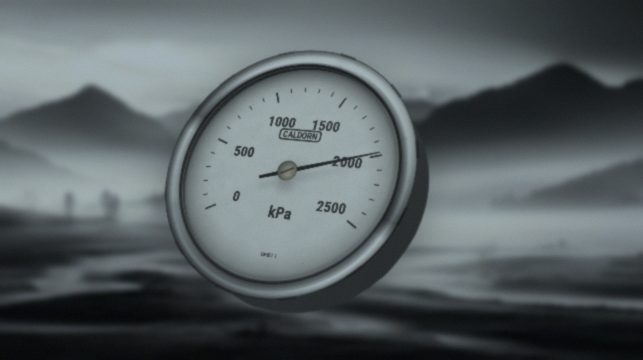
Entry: 2000 (kPa)
